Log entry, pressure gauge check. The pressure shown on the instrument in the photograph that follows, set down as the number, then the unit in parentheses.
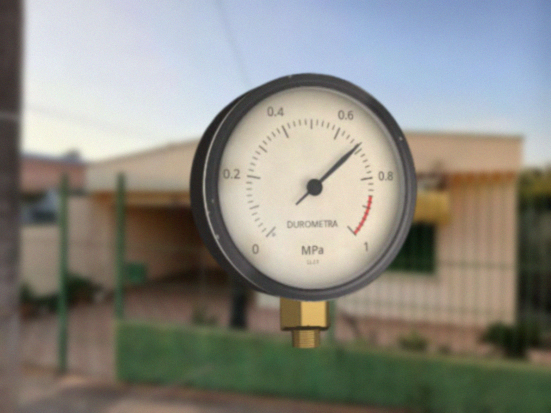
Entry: 0.68 (MPa)
